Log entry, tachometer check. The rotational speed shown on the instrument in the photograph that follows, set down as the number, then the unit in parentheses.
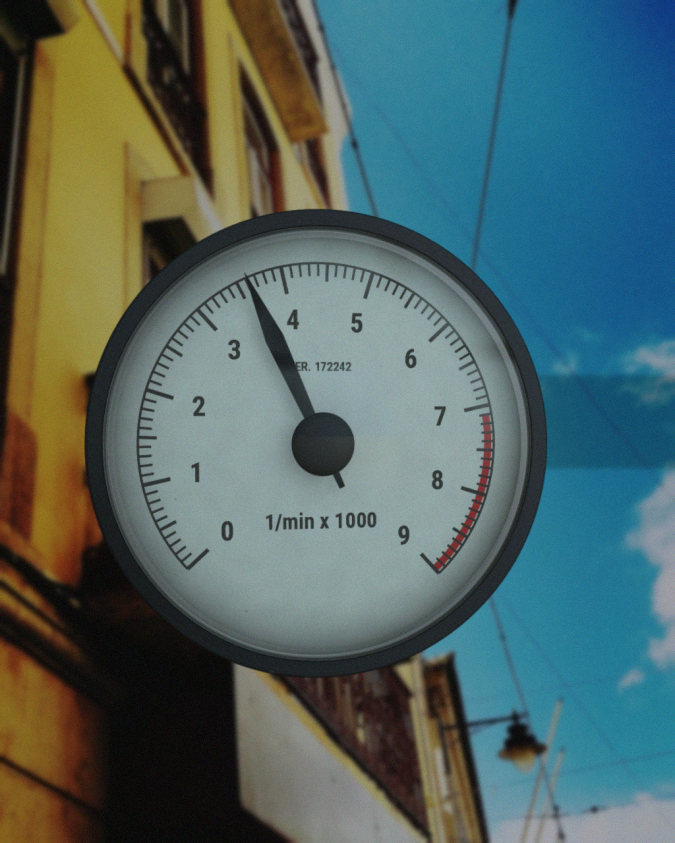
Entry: 3600 (rpm)
